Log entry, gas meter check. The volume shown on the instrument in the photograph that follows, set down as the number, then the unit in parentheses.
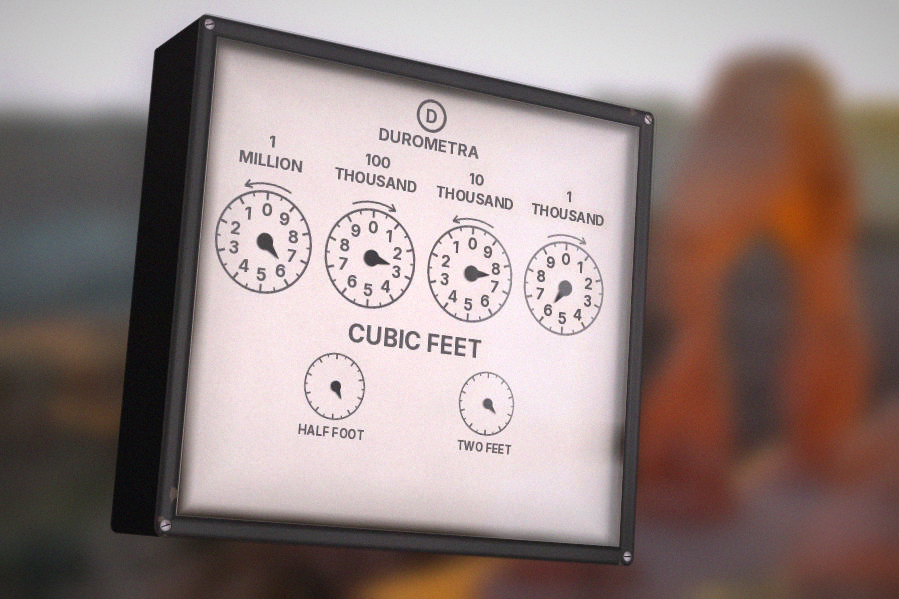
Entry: 627600 (ft³)
